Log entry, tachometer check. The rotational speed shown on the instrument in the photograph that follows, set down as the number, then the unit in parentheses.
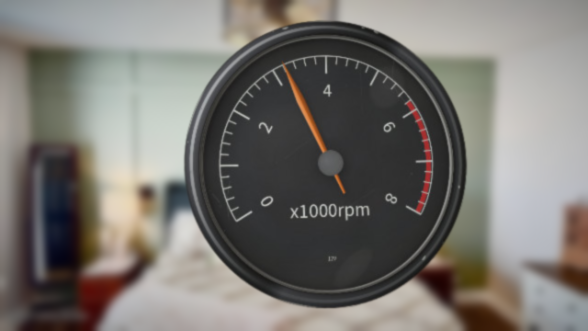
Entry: 3200 (rpm)
